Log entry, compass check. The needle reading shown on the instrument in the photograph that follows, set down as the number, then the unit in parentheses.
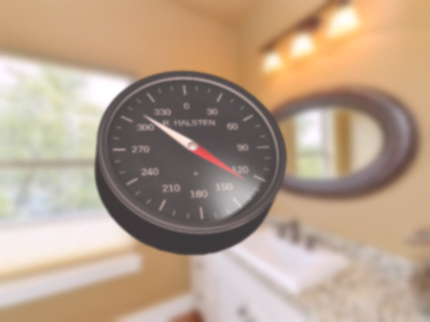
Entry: 130 (°)
